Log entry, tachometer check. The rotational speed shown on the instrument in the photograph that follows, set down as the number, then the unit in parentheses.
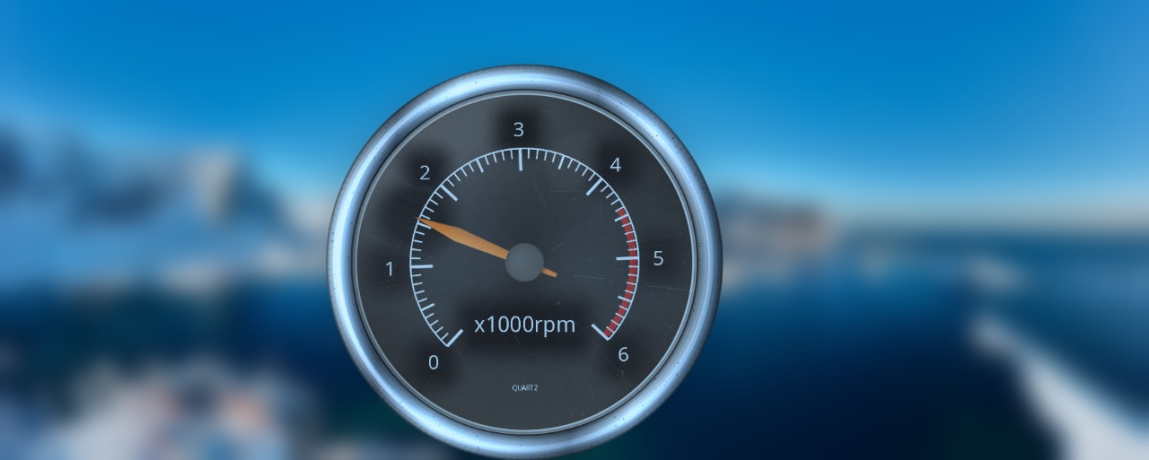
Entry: 1550 (rpm)
